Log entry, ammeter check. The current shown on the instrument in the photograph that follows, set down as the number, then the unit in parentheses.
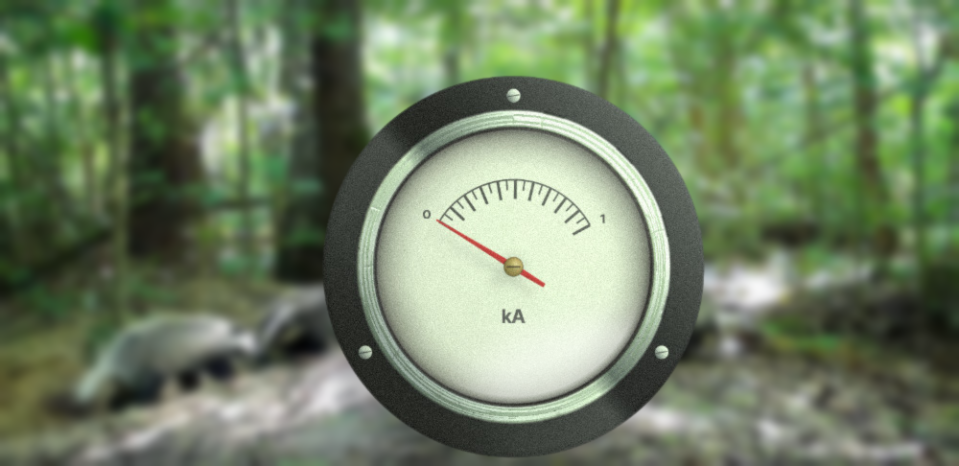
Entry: 0 (kA)
